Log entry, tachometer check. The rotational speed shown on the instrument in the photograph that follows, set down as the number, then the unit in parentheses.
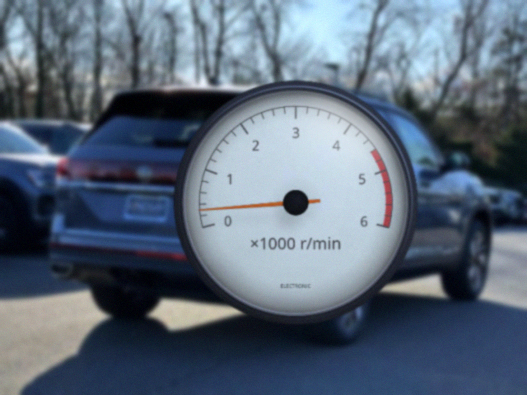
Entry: 300 (rpm)
